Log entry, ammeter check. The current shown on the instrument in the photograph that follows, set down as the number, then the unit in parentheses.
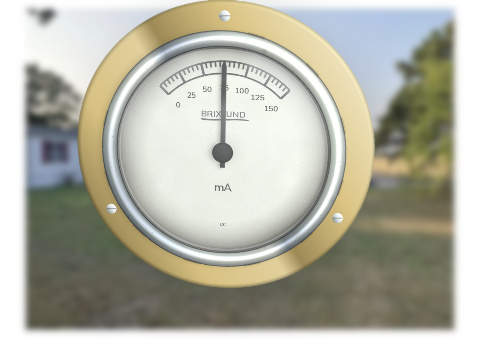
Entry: 75 (mA)
